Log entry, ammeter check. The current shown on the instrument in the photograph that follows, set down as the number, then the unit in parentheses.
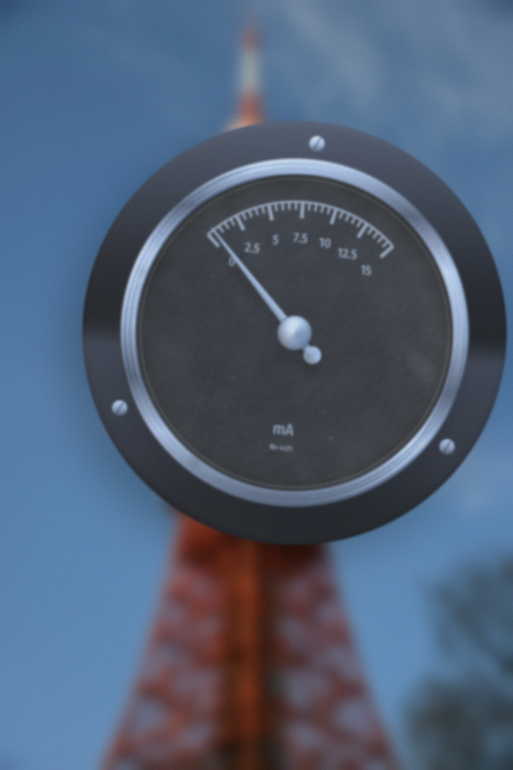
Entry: 0.5 (mA)
